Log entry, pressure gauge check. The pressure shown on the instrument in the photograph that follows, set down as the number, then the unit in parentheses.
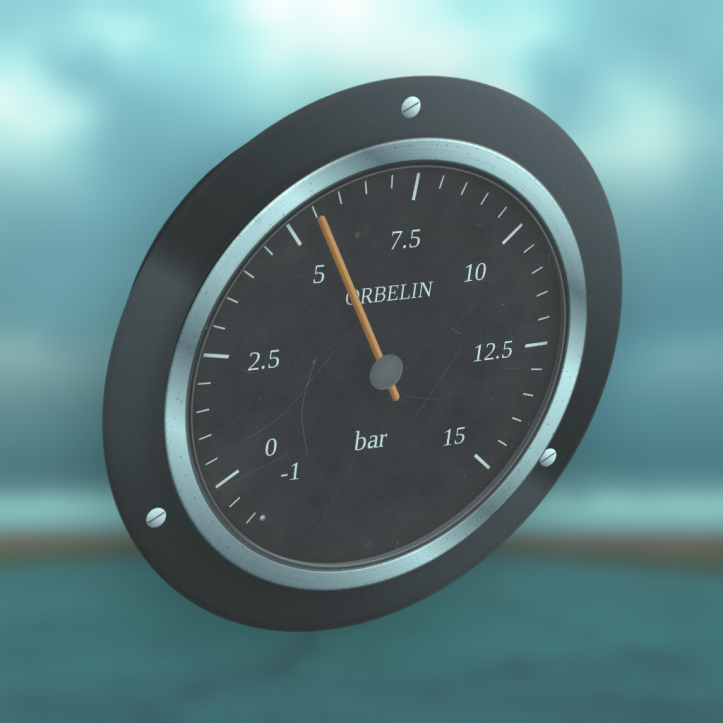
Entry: 5.5 (bar)
